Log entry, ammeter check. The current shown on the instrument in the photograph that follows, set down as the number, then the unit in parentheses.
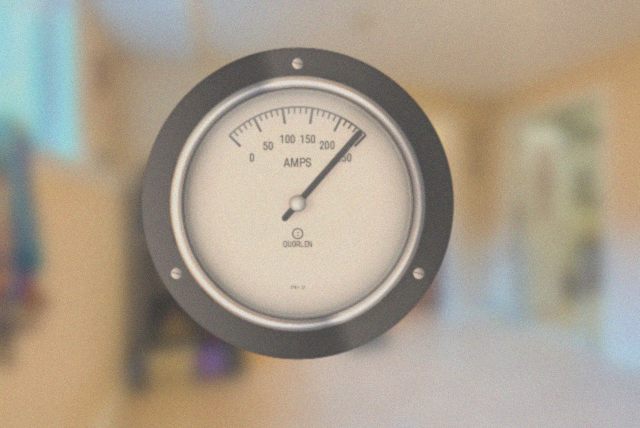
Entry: 240 (A)
